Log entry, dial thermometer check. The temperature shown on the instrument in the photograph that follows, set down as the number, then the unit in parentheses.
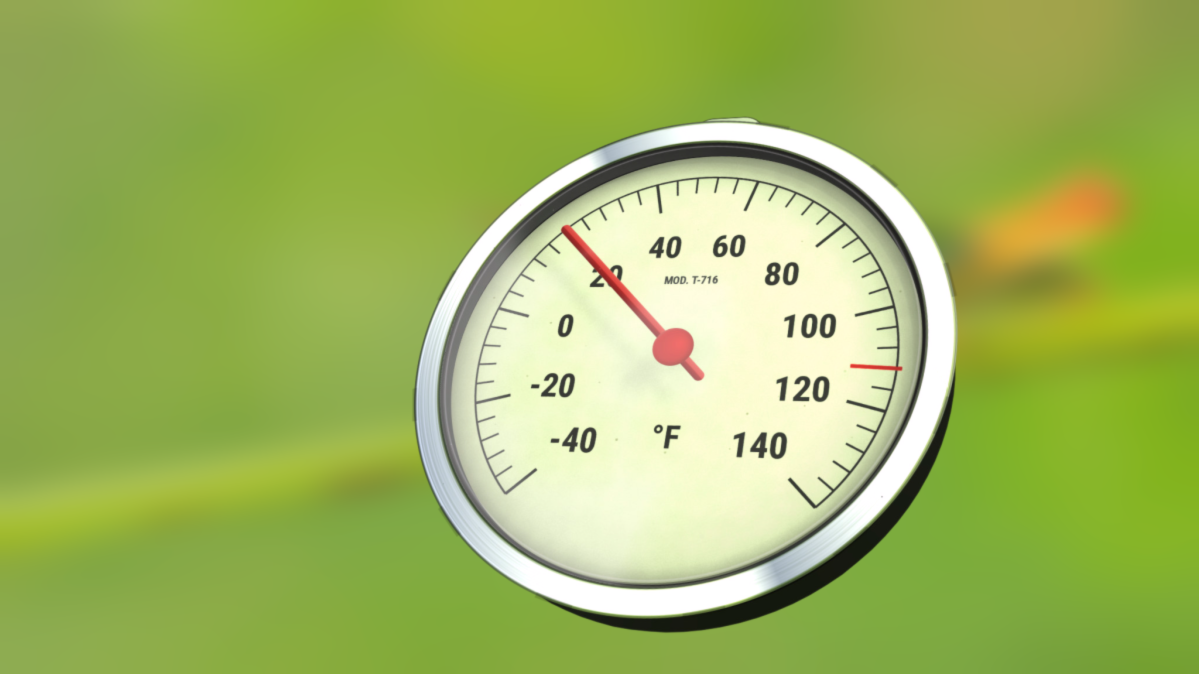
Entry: 20 (°F)
